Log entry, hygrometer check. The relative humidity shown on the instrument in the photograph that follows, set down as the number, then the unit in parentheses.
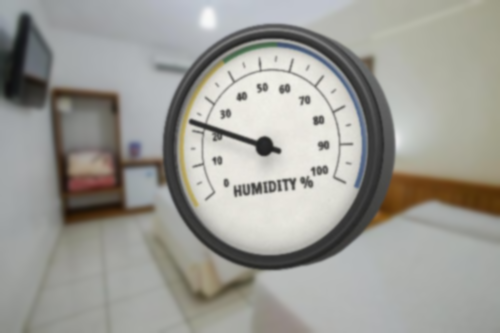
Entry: 22.5 (%)
